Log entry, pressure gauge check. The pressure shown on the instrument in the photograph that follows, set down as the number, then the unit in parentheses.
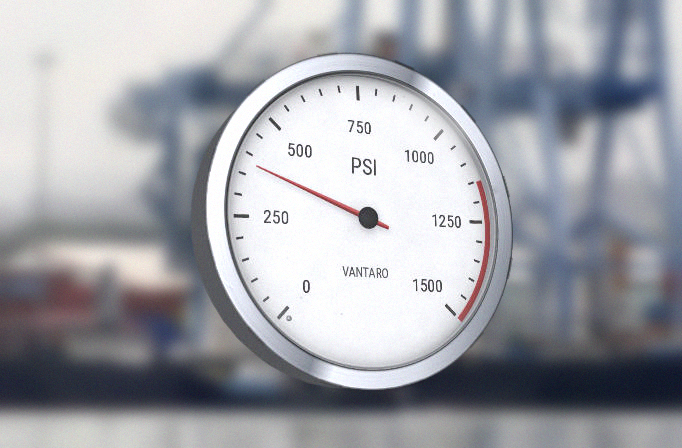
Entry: 375 (psi)
